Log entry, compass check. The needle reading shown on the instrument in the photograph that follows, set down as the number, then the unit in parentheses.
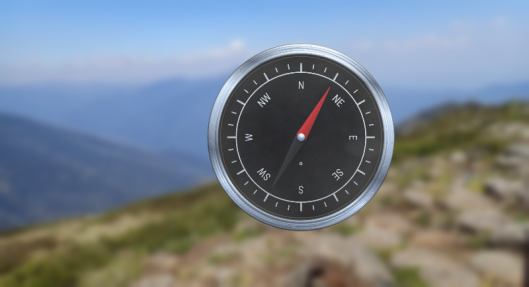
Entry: 30 (°)
